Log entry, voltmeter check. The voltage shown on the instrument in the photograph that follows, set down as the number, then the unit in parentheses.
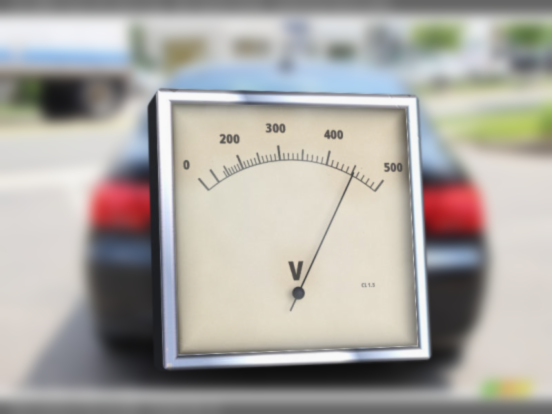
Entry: 450 (V)
